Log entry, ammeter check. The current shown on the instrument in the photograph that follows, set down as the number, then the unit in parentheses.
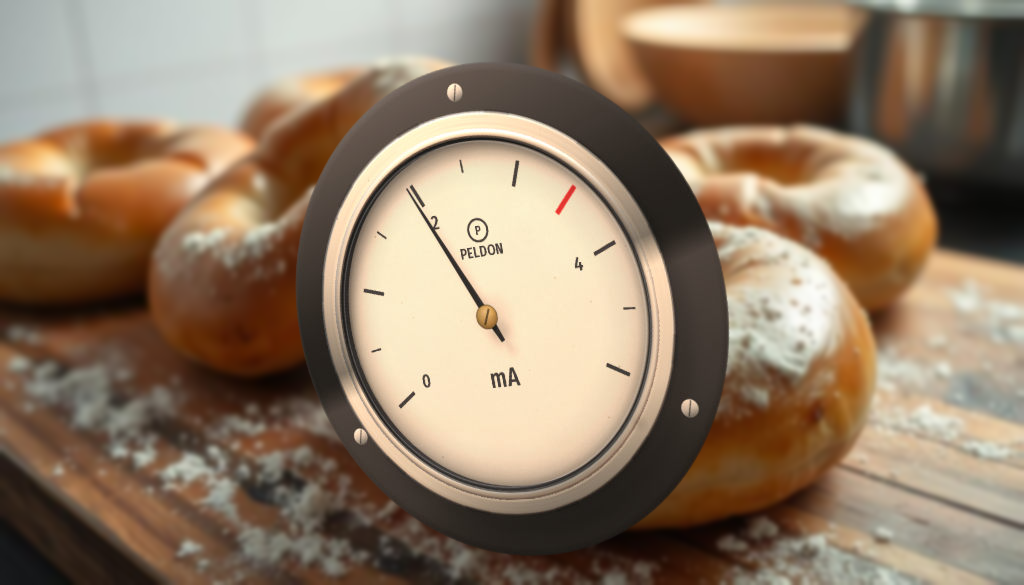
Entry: 2 (mA)
